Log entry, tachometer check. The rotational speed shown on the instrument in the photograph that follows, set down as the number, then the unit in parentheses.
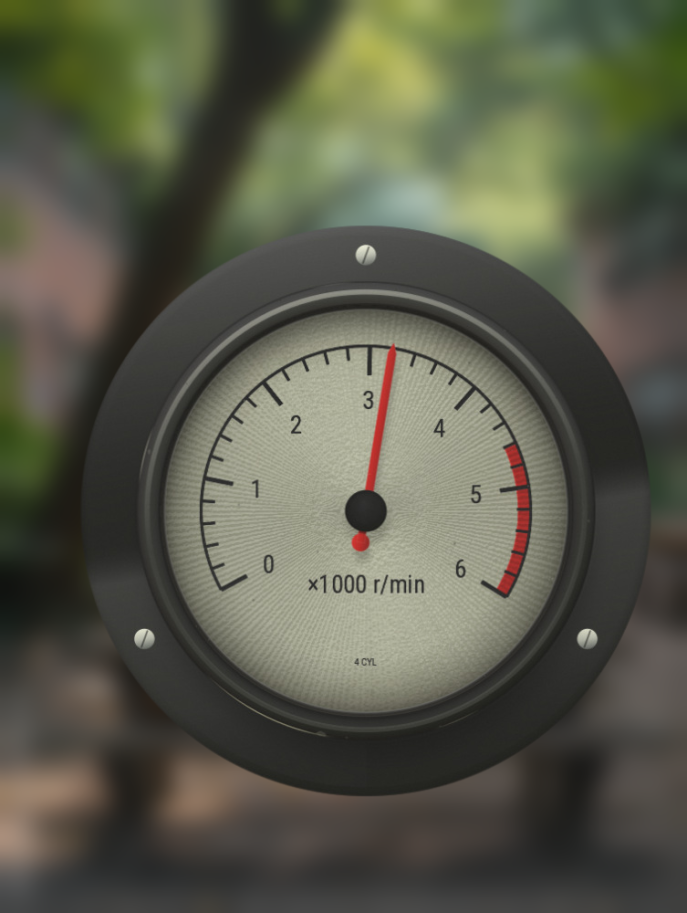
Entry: 3200 (rpm)
